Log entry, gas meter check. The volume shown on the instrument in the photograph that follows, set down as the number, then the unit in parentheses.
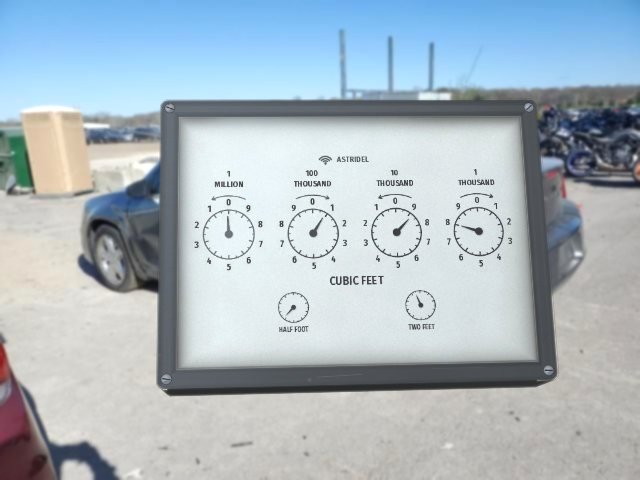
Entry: 8800 (ft³)
